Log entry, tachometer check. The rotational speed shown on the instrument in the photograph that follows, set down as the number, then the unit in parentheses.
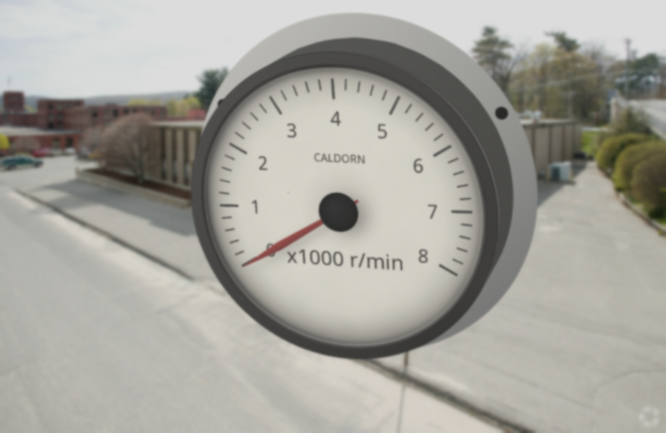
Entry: 0 (rpm)
